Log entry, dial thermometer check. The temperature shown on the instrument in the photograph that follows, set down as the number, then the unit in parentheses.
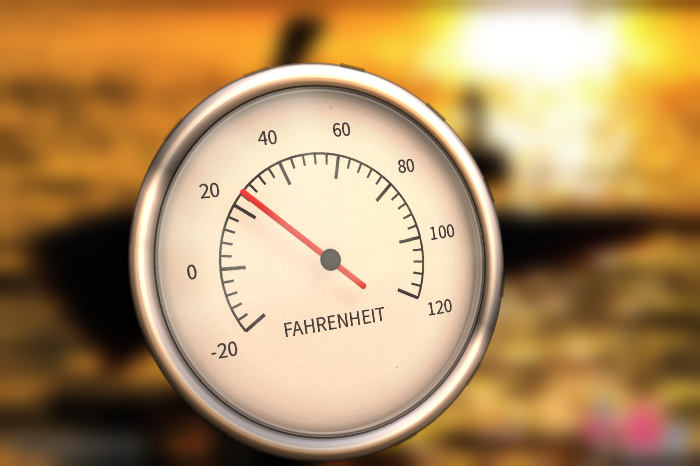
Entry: 24 (°F)
